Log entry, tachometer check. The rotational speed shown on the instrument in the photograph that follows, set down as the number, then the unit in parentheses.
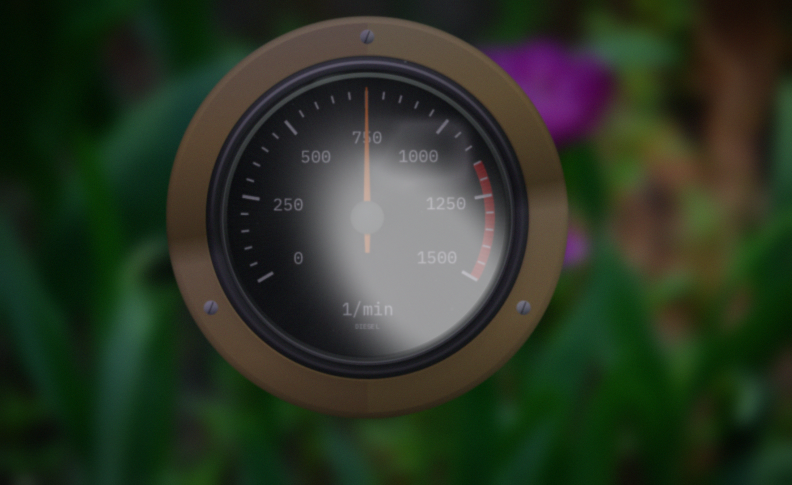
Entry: 750 (rpm)
